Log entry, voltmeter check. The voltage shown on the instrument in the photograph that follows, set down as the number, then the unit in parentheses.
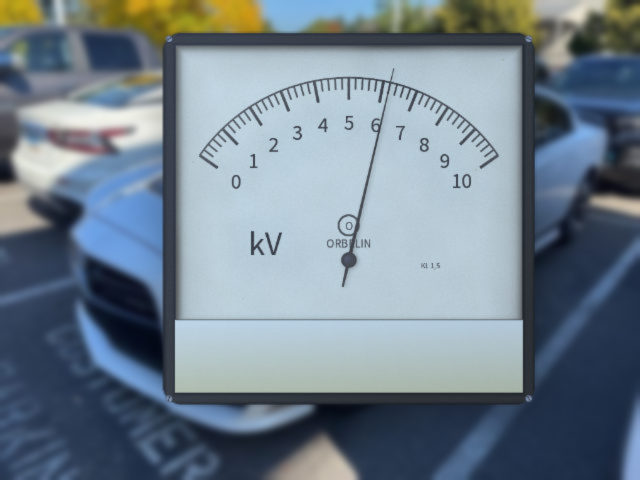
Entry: 6.2 (kV)
